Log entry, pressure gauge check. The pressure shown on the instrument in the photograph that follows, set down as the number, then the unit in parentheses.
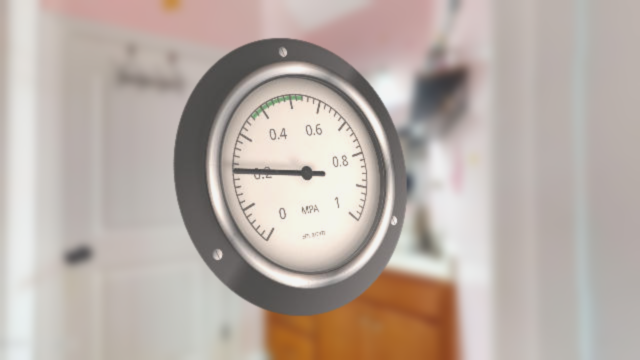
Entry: 0.2 (MPa)
